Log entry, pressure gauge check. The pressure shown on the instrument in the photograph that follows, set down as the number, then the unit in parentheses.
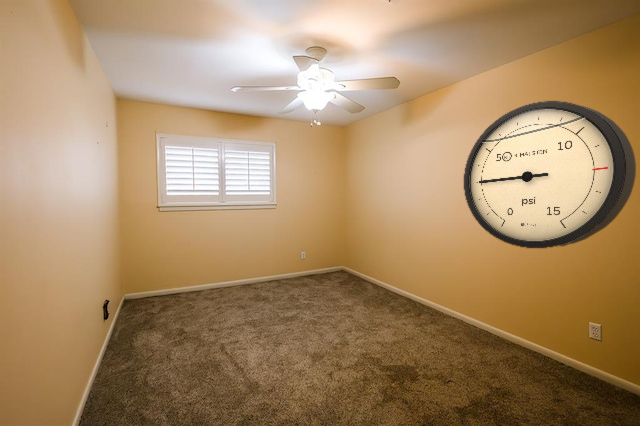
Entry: 3 (psi)
